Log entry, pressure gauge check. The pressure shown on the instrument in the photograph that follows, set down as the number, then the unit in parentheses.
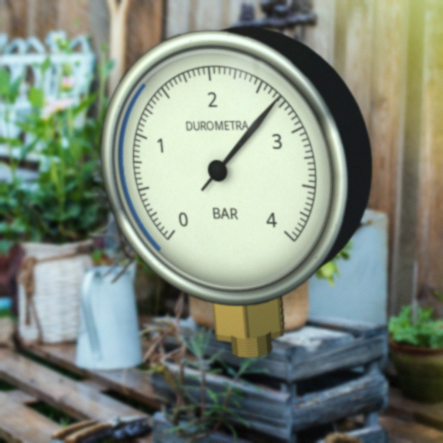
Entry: 2.7 (bar)
